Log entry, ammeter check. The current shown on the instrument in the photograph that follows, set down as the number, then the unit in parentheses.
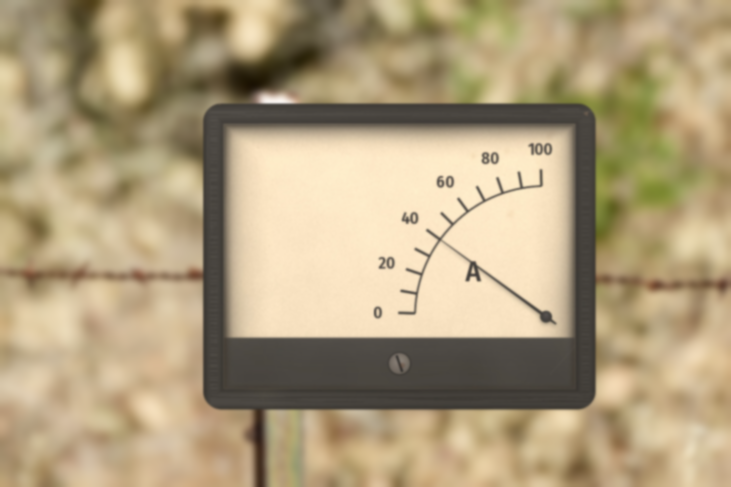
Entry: 40 (A)
